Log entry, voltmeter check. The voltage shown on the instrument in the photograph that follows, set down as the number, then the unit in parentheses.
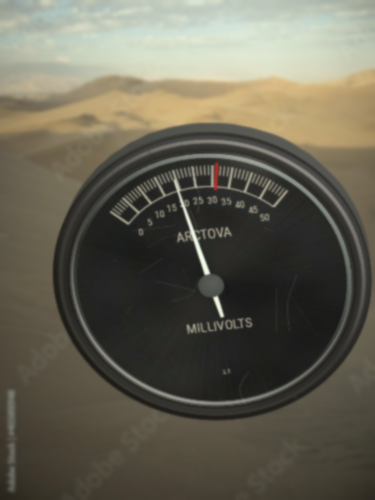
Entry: 20 (mV)
